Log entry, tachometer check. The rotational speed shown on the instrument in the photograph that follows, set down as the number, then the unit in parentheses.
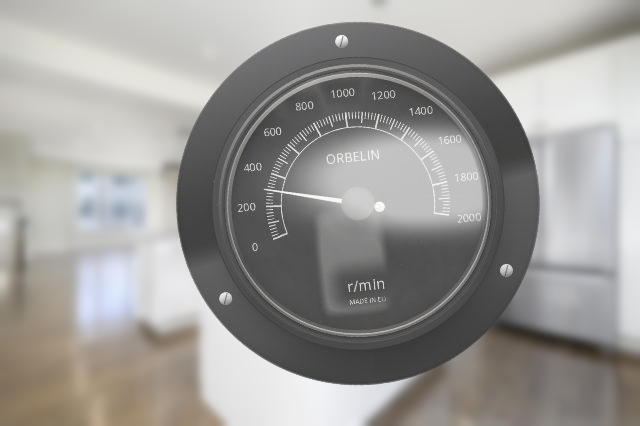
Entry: 300 (rpm)
